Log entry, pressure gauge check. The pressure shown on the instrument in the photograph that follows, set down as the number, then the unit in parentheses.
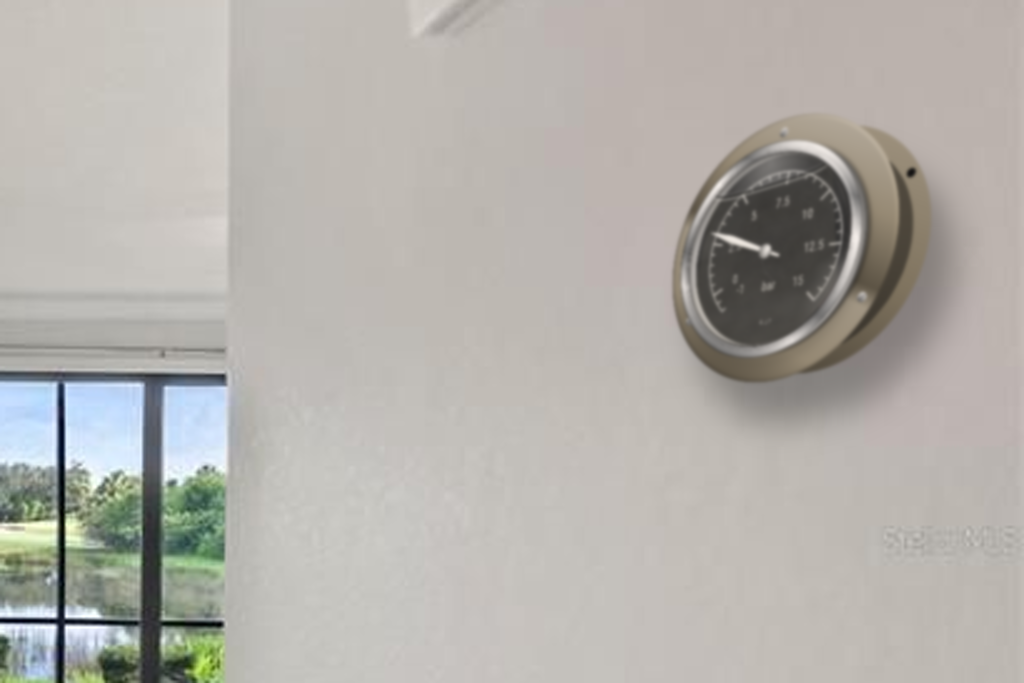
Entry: 3 (bar)
